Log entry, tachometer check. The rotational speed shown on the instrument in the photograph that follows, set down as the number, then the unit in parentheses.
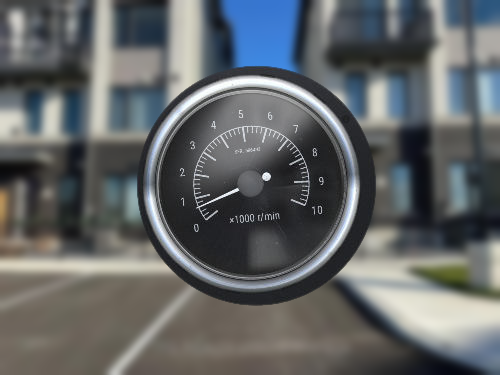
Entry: 600 (rpm)
